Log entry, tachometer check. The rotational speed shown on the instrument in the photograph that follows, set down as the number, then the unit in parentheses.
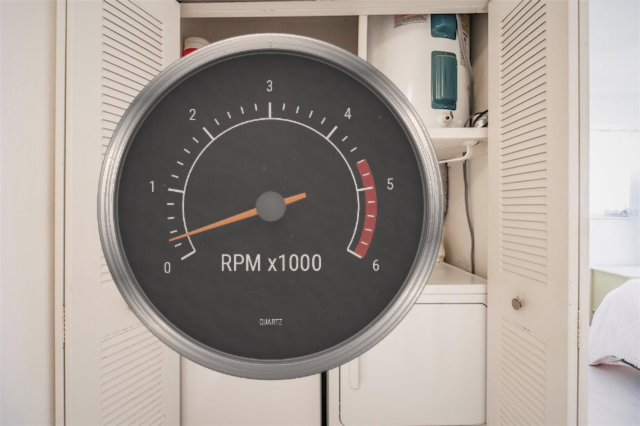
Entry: 300 (rpm)
